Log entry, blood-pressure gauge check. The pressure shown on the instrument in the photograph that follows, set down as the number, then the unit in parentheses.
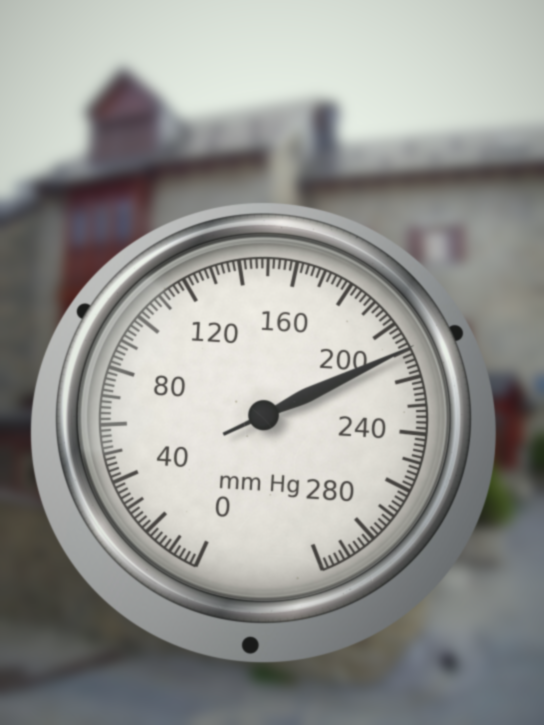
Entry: 210 (mmHg)
